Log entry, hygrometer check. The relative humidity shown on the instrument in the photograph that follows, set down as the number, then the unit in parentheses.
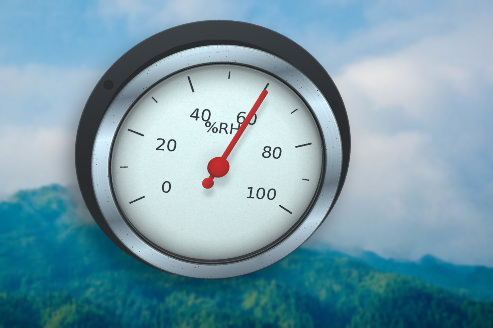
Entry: 60 (%)
